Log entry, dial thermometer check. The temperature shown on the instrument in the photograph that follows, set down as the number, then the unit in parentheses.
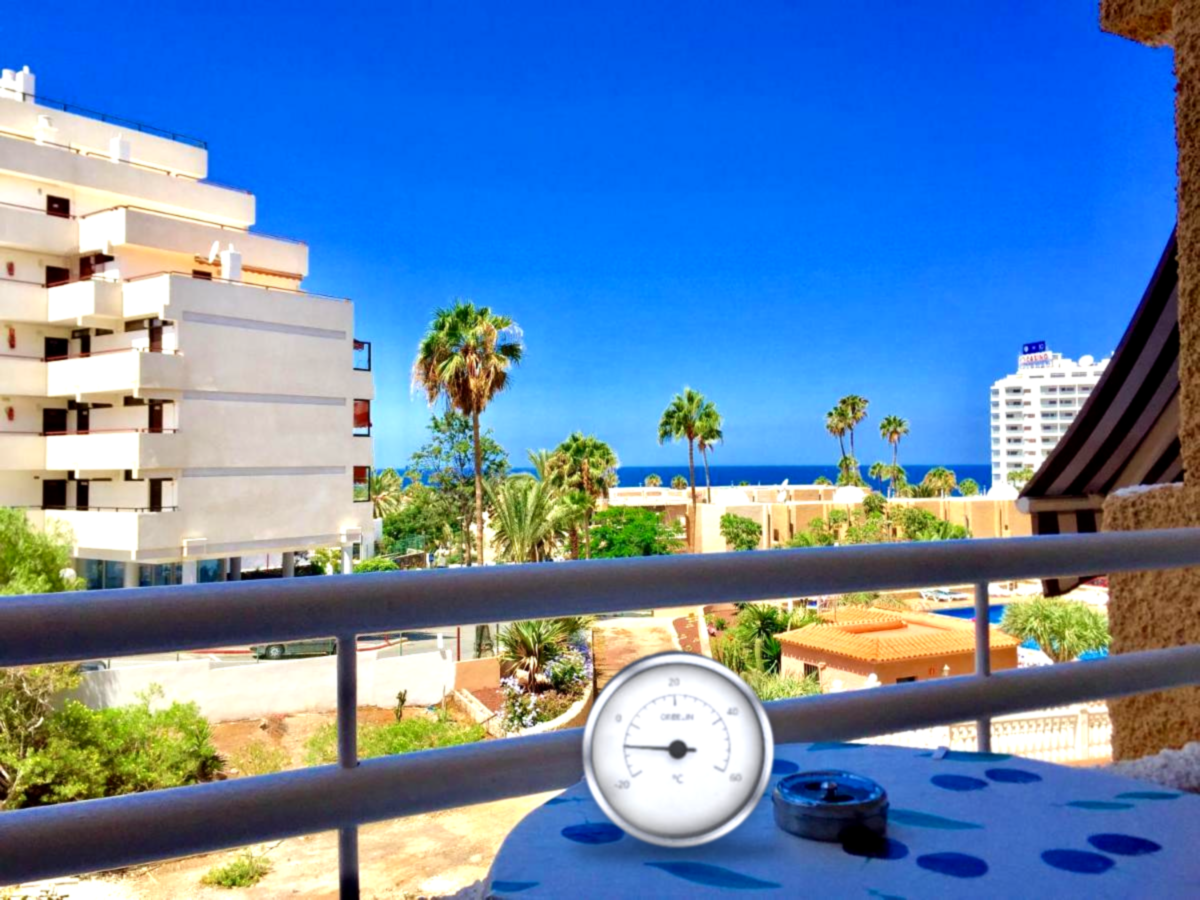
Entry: -8 (°C)
